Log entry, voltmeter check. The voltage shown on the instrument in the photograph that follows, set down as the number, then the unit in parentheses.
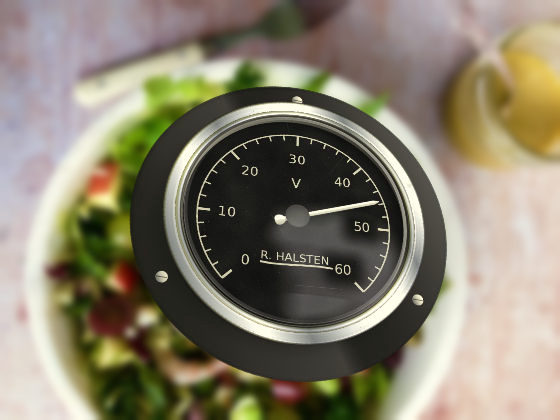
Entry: 46 (V)
